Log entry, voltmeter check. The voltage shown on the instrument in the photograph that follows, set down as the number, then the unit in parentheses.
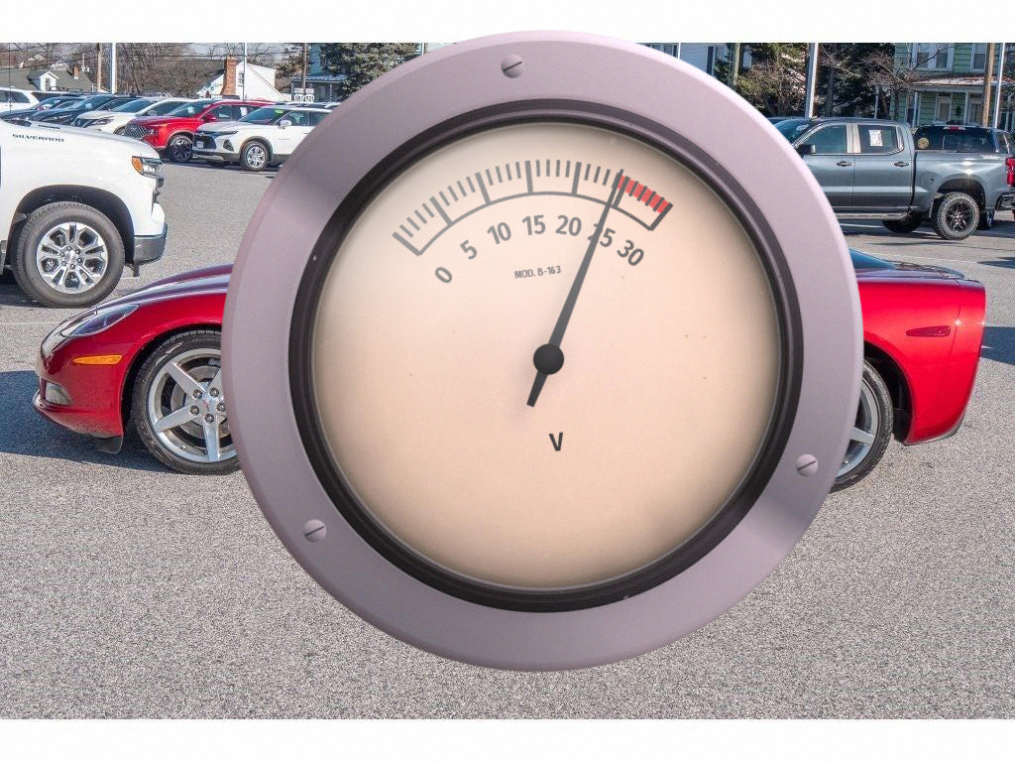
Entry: 24 (V)
